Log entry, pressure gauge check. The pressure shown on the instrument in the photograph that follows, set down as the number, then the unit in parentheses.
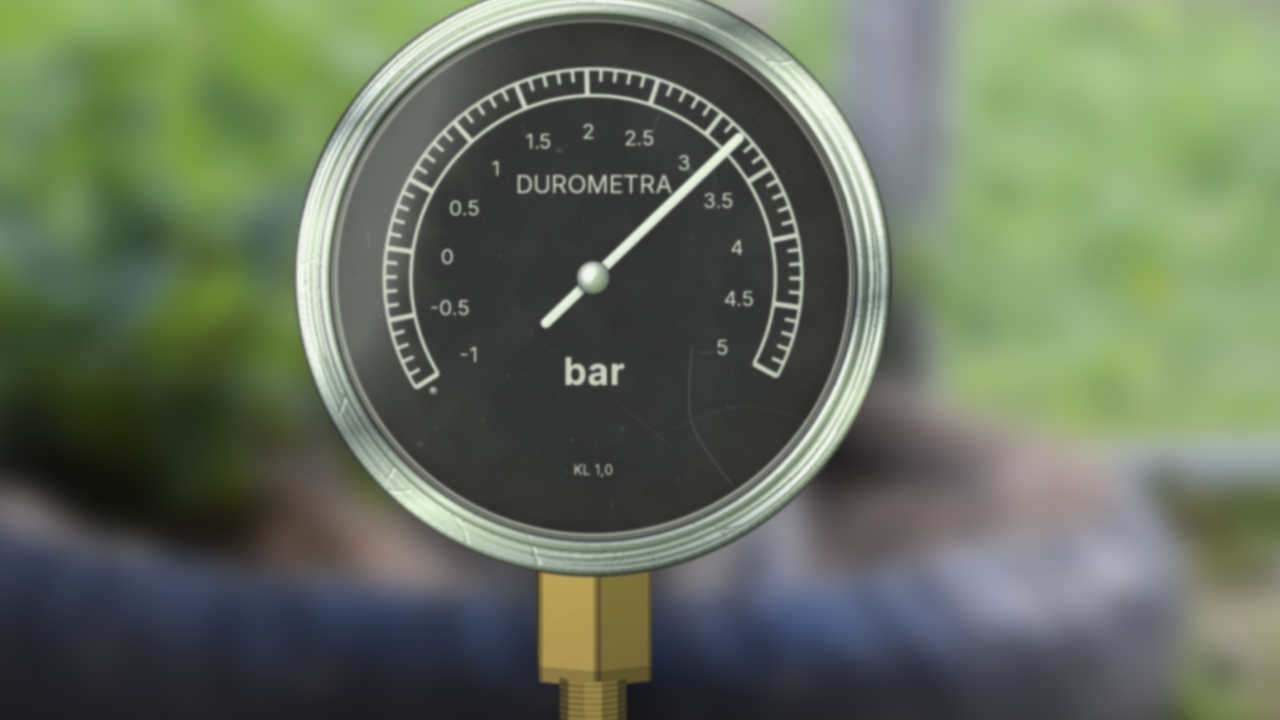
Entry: 3.2 (bar)
